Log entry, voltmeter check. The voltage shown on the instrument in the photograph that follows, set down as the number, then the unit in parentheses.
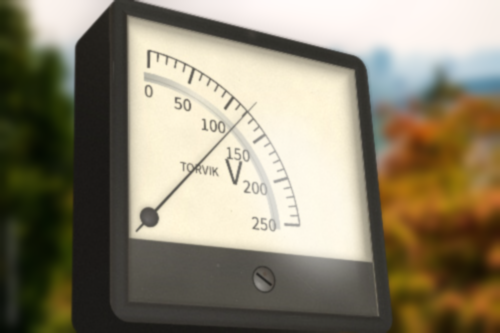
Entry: 120 (V)
